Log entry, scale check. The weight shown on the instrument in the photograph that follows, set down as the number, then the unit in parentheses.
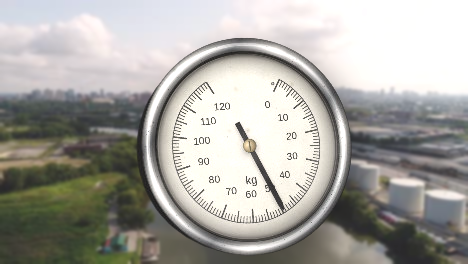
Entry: 50 (kg)
